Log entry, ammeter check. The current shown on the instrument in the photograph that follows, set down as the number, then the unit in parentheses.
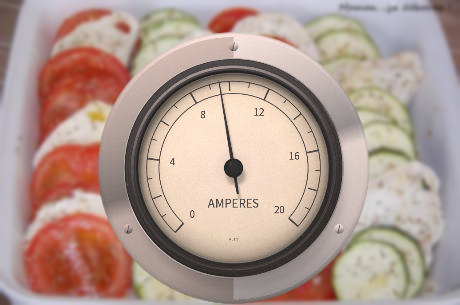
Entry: 9.5 (A)
